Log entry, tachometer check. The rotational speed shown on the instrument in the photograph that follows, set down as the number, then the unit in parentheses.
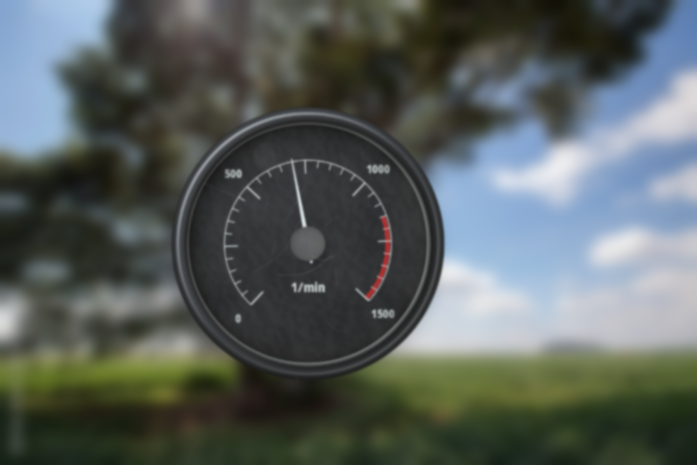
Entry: 700 (rpm)
